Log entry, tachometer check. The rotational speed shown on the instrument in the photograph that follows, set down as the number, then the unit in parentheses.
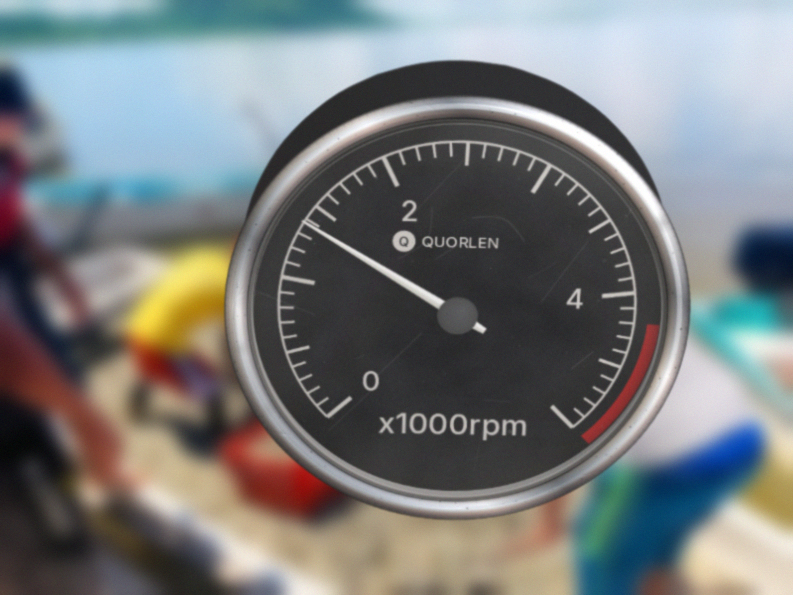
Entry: 1400 (rpm)
